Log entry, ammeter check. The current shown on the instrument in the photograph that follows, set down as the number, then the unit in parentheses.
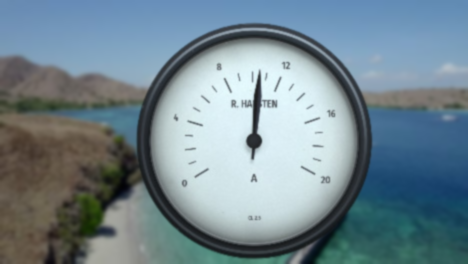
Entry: 10.5 (A)
